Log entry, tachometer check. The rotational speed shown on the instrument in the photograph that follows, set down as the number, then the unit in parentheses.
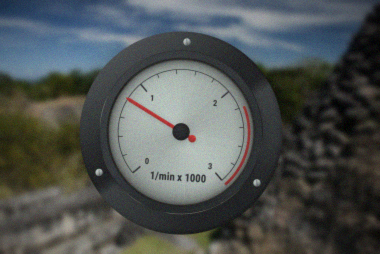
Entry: 800 (rpm)
